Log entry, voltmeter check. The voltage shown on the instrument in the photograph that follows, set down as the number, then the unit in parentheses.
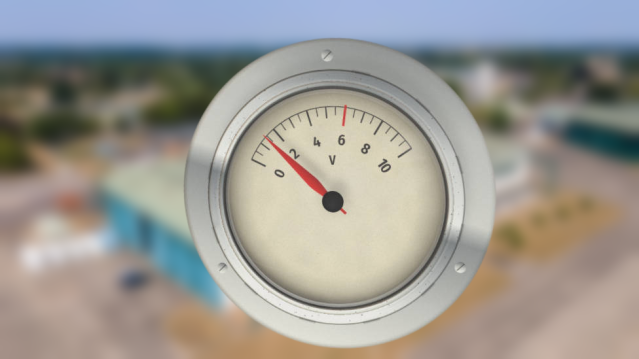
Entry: 1.5 (V)
